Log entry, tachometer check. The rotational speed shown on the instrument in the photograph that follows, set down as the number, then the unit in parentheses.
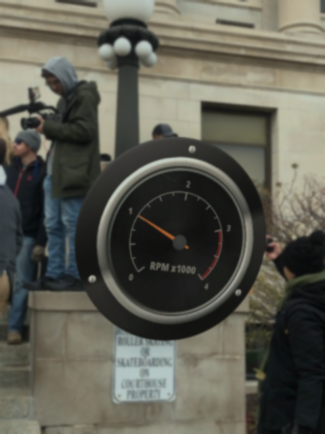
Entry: 1000 (rpm)
